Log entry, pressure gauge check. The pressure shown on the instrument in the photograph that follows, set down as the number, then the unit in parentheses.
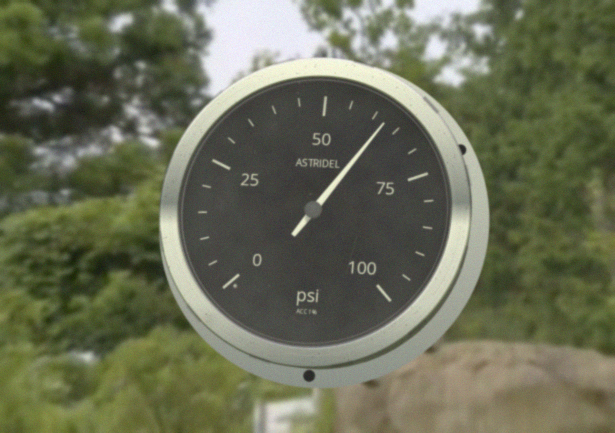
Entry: 62.5 (psi)
